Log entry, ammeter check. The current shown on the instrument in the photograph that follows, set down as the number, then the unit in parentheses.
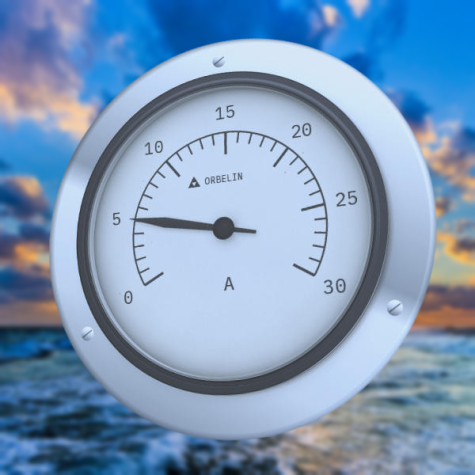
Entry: 5 (A)
